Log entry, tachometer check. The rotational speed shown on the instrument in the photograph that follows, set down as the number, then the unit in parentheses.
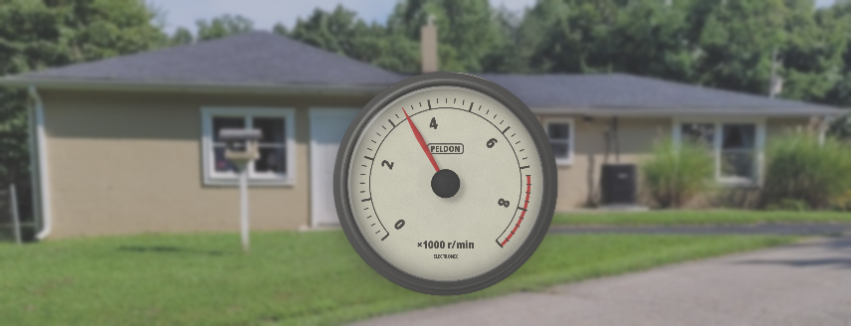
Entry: 3400 (rpm)
